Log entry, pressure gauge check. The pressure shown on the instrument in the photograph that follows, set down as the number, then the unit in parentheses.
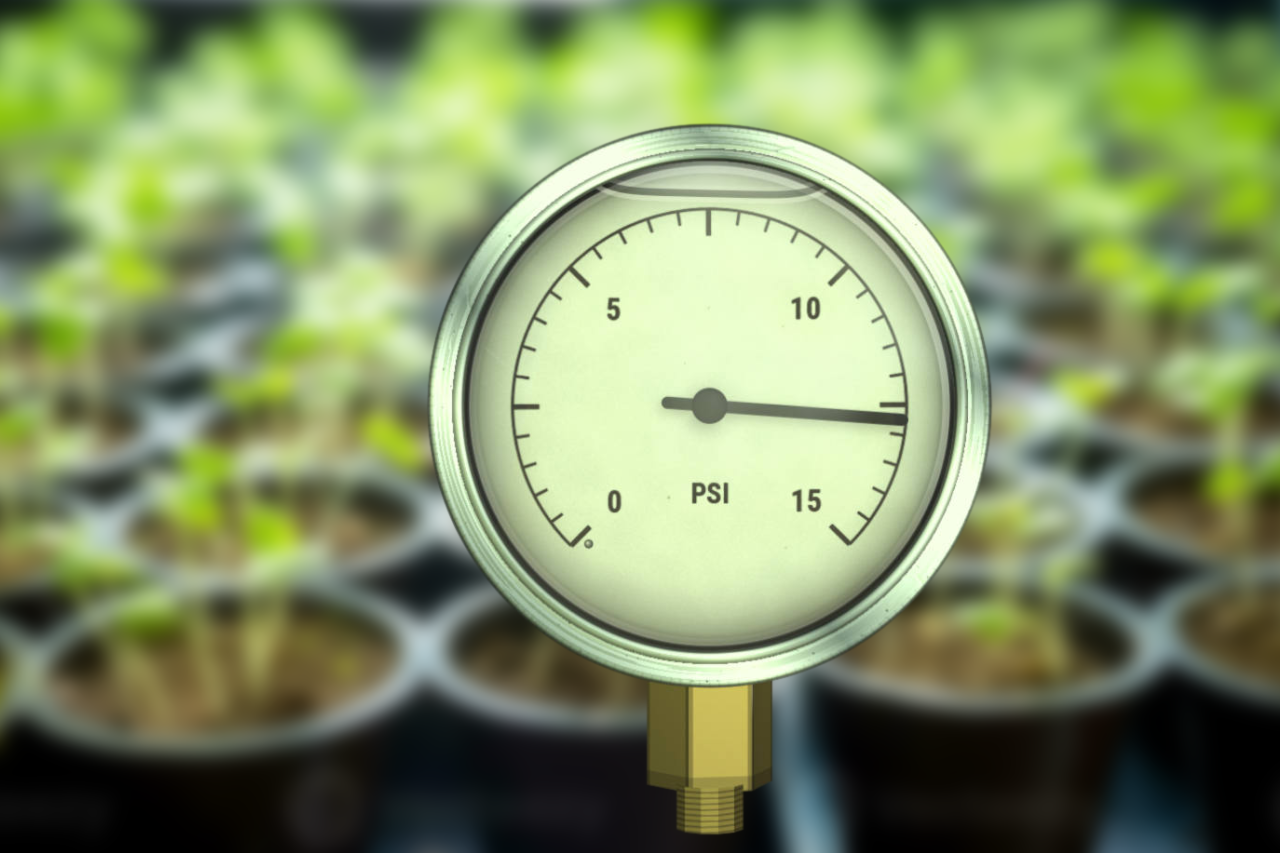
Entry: 12.75 (psi)
